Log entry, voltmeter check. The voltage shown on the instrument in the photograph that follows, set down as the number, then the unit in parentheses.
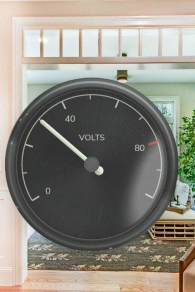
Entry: 30 (V)
